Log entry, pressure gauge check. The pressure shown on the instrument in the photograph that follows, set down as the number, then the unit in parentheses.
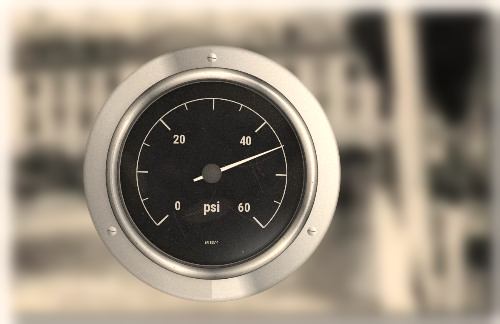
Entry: 45 (psi)
